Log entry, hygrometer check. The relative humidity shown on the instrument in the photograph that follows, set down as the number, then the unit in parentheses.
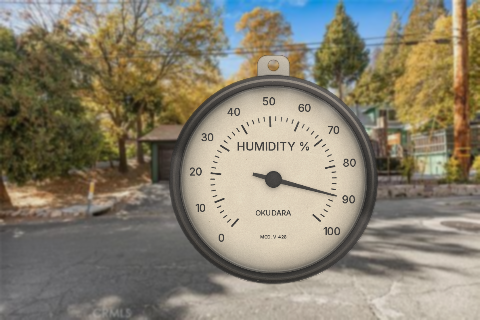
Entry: 90 (%)
